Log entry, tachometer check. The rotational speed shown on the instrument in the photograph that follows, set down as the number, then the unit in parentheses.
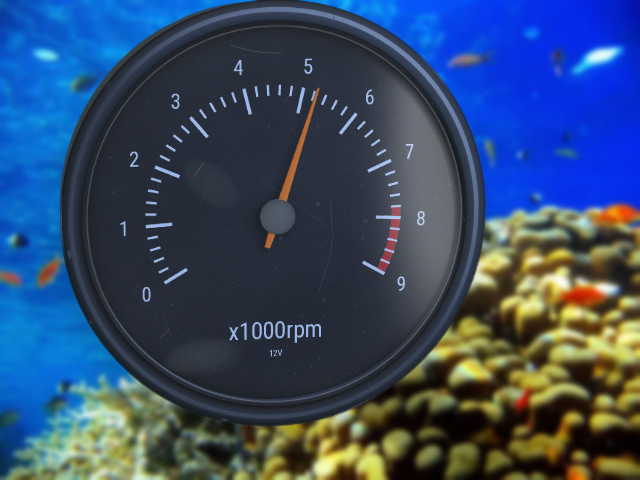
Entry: 5200 (rpm)
